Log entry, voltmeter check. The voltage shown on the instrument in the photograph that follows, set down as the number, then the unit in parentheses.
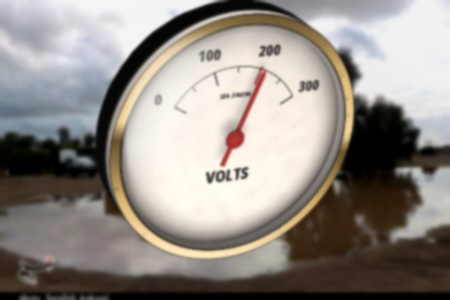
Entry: 200 (V)
